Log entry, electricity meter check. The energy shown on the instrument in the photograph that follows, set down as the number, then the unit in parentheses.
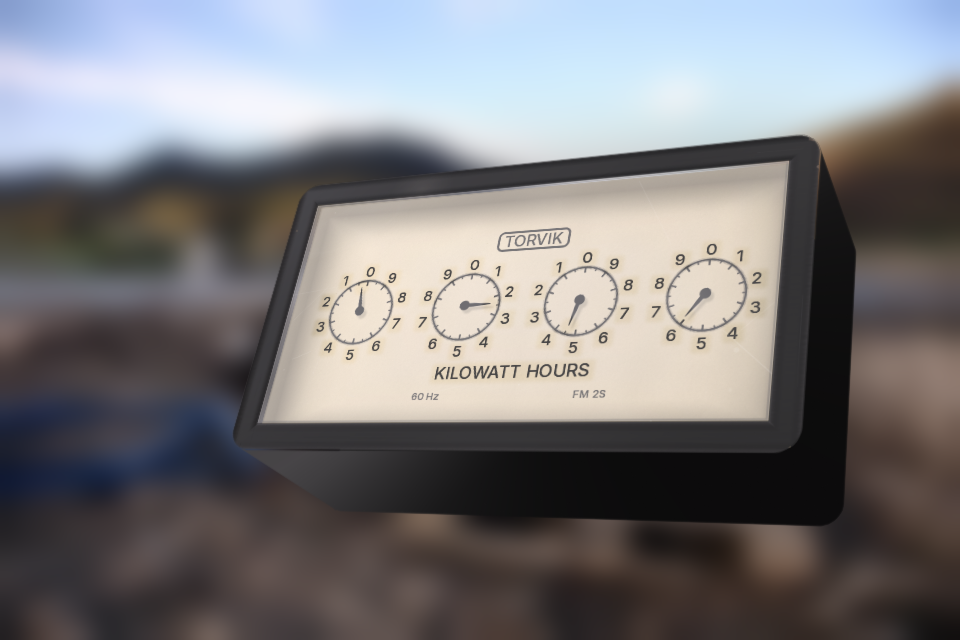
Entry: 246 (kWh)
